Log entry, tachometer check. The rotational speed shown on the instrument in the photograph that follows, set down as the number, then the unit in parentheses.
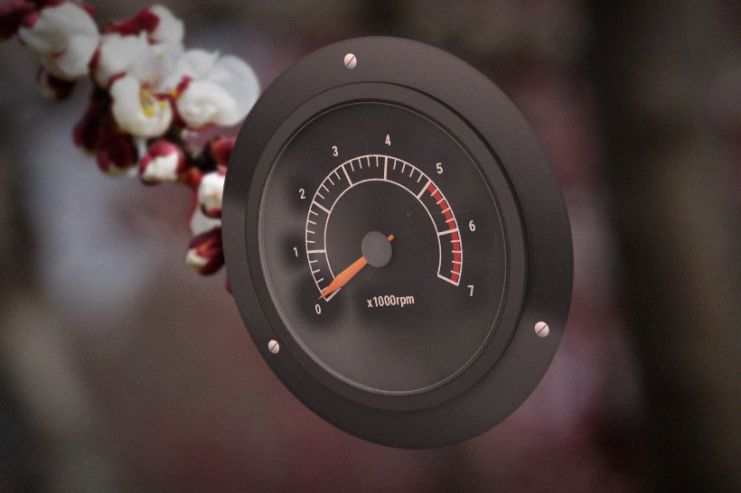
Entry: 100 (rpm)
